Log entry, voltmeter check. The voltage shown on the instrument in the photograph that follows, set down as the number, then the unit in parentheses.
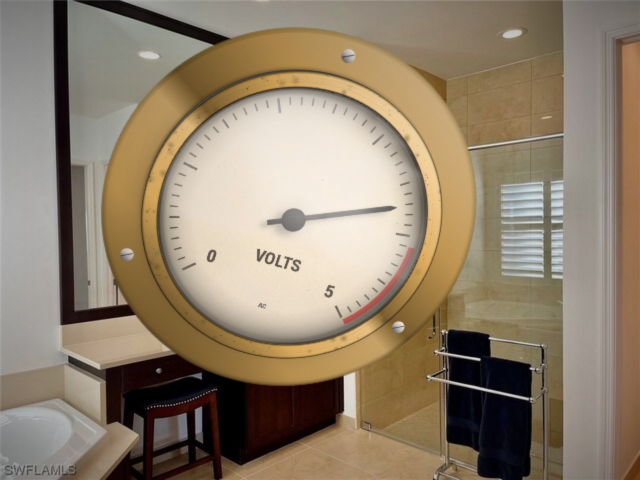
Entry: 3.7 (V)
